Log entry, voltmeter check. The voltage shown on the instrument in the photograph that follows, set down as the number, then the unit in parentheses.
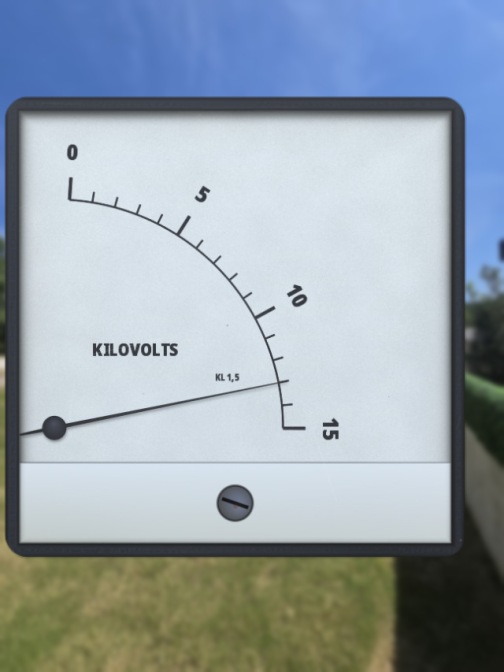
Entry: 13 (kV)
